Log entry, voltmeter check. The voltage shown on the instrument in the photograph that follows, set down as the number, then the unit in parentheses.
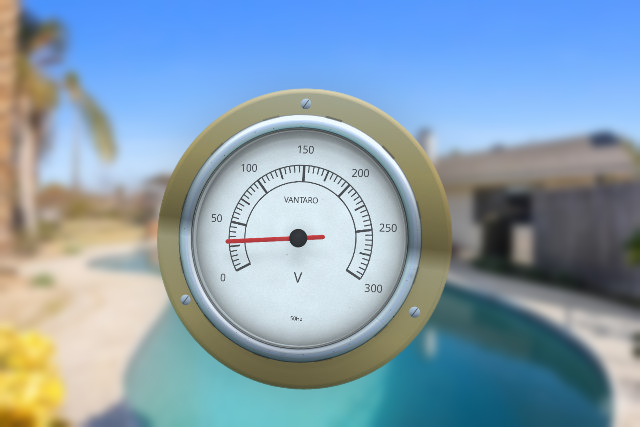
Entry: 30 (V)
